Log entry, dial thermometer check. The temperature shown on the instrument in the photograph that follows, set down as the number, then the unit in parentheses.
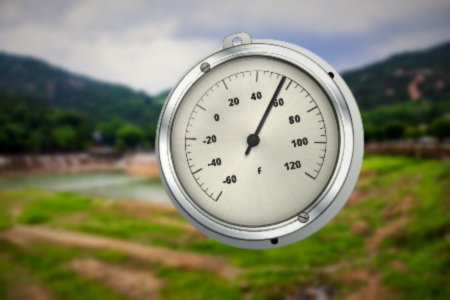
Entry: 56 (°F)
